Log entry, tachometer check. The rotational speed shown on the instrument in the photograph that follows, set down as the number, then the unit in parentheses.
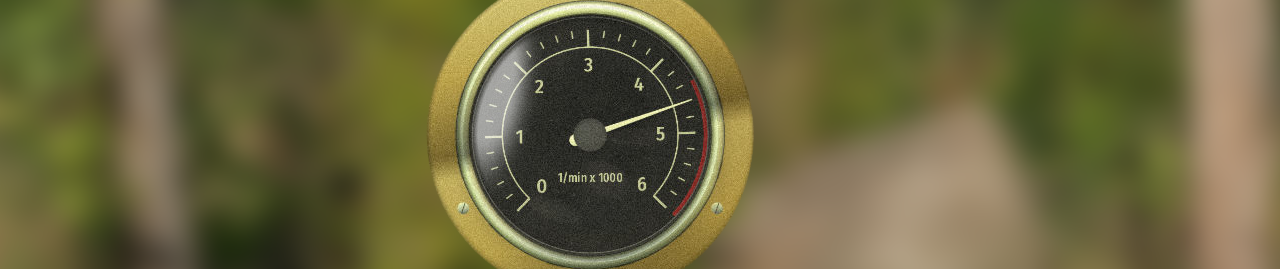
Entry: 4600 (rpm)
